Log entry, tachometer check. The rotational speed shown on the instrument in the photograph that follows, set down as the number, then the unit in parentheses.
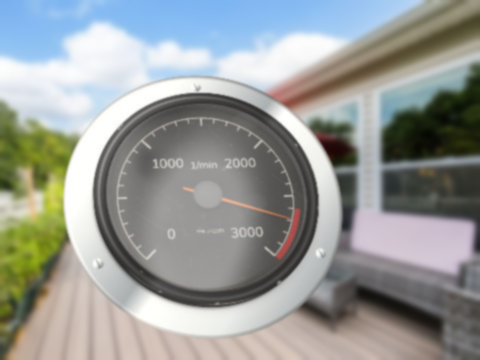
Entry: 2700 (rpm)
